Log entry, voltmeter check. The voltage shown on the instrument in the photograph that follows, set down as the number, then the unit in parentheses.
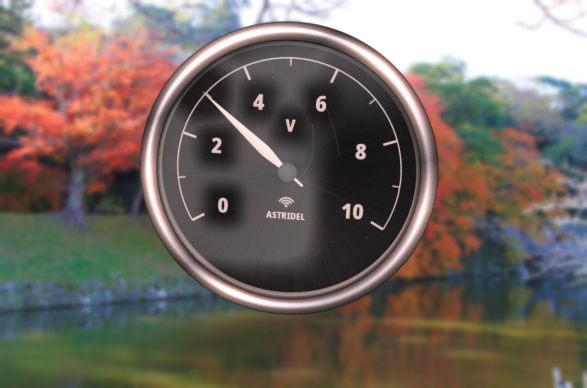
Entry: 3 (V)
